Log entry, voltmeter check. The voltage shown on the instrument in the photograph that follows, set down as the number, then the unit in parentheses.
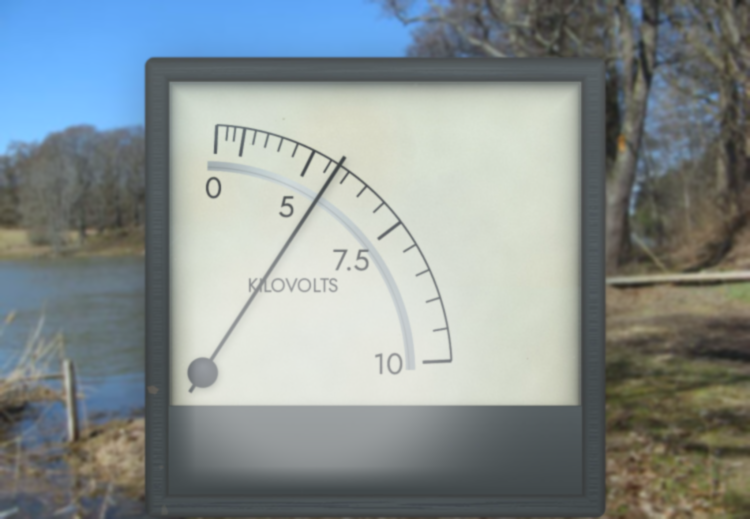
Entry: 5.75 (kV)
